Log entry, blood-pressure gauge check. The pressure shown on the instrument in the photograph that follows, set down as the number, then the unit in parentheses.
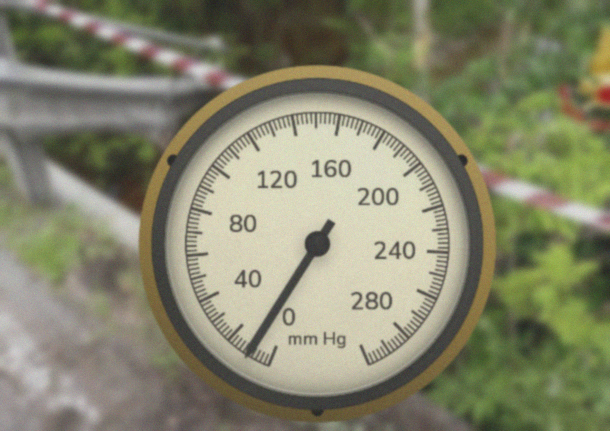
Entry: 10 (mmHg)
